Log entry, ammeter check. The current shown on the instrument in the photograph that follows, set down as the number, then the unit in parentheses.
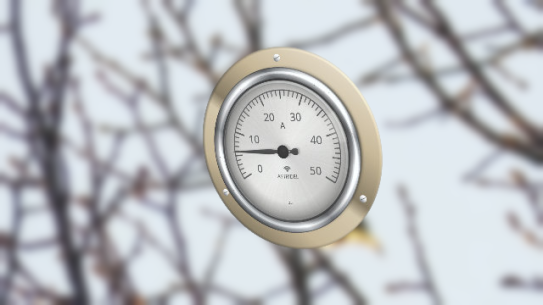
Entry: 6 (A)
